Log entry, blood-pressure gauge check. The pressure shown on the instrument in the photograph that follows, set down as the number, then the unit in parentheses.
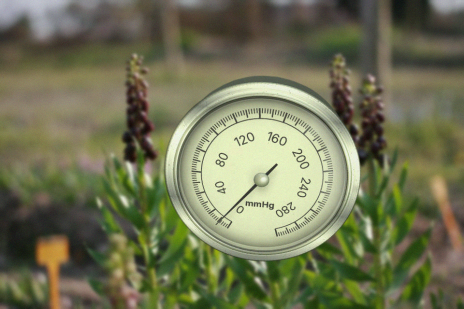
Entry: 10 (mmHg)
